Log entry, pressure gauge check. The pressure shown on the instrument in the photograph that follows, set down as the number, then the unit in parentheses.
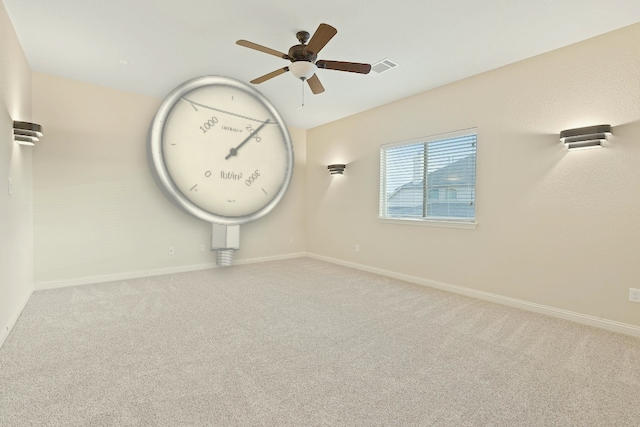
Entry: 2000 (psi)
